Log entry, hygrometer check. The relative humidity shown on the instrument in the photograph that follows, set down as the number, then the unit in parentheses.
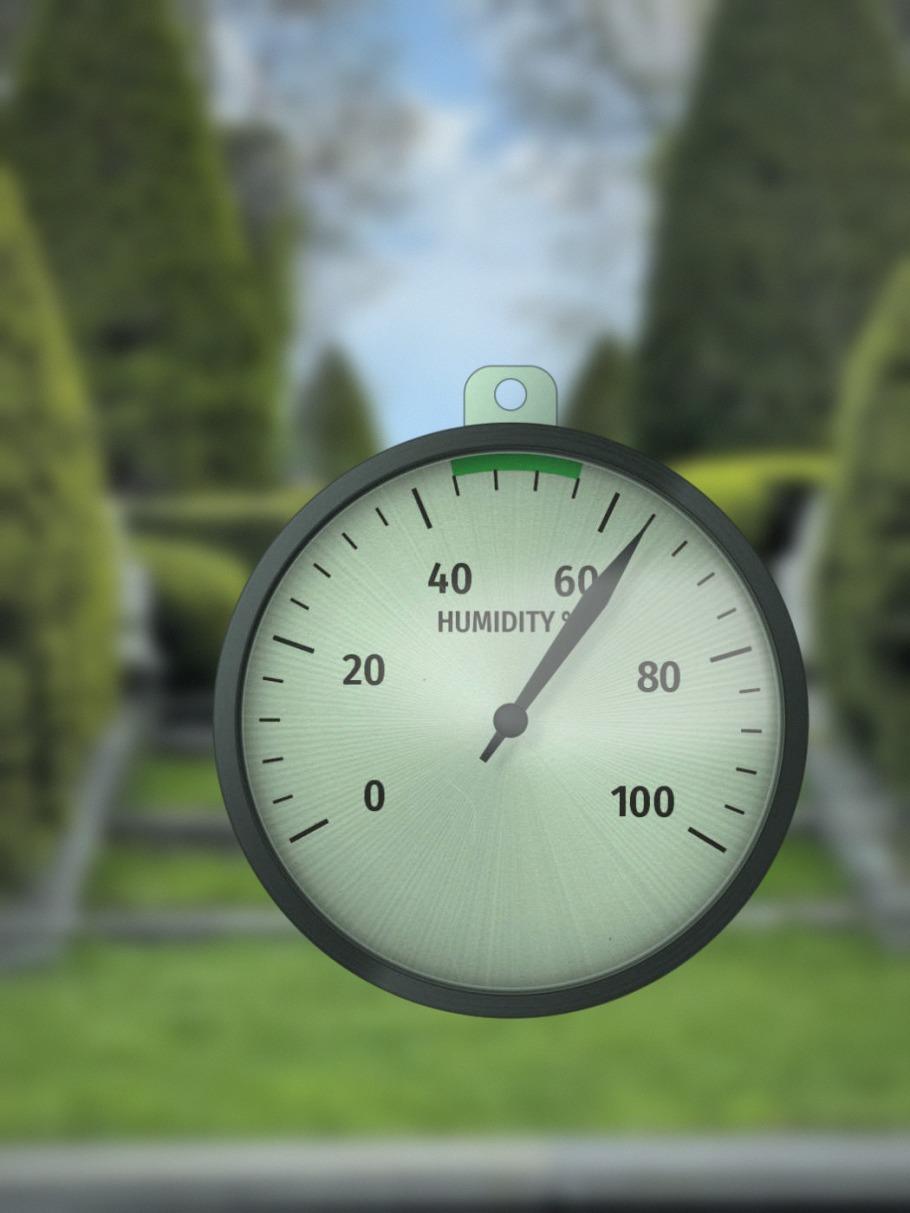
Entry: 64 (%)
